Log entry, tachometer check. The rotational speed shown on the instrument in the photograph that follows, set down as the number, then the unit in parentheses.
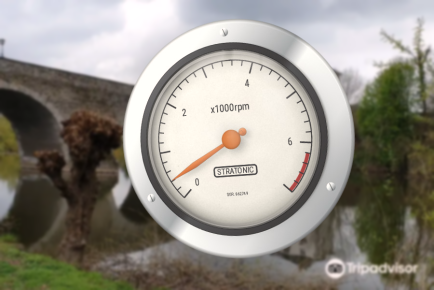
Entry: 400 (rpm)
